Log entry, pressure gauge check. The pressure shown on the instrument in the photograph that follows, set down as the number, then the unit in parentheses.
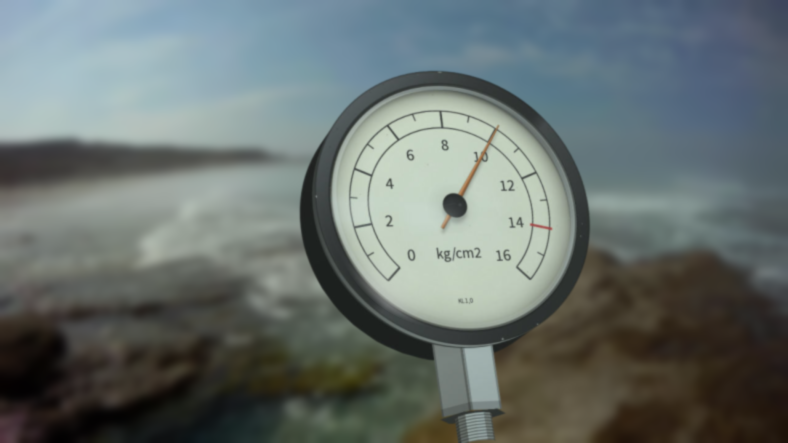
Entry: 10 (kg/cm²)
